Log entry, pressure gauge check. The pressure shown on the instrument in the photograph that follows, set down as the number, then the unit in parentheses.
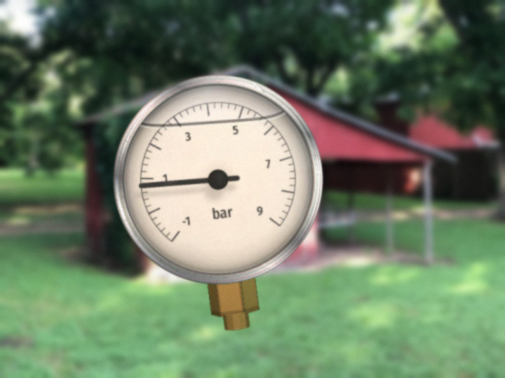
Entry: 0.8 (bar)
